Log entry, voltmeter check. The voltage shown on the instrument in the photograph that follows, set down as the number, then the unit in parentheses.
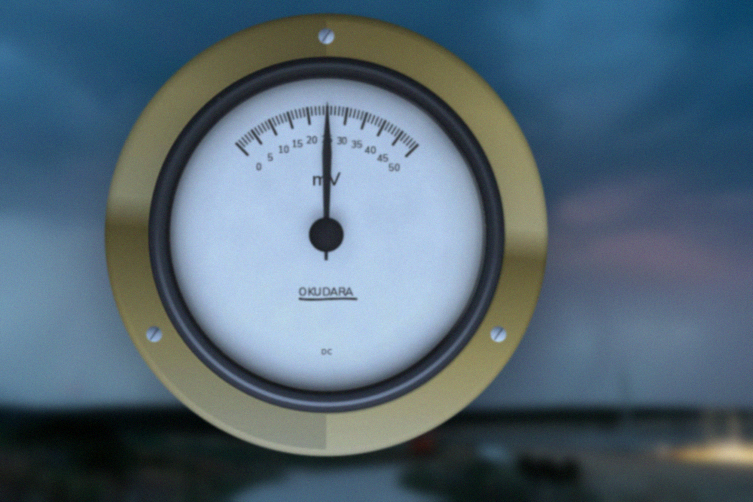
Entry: 25 (mV)
